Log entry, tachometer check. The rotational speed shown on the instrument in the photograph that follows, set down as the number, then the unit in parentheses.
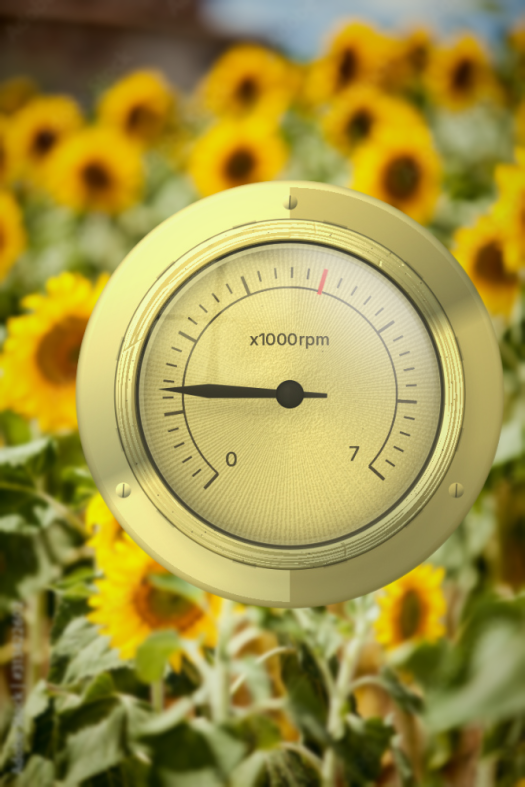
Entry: 1300 (rpm)
